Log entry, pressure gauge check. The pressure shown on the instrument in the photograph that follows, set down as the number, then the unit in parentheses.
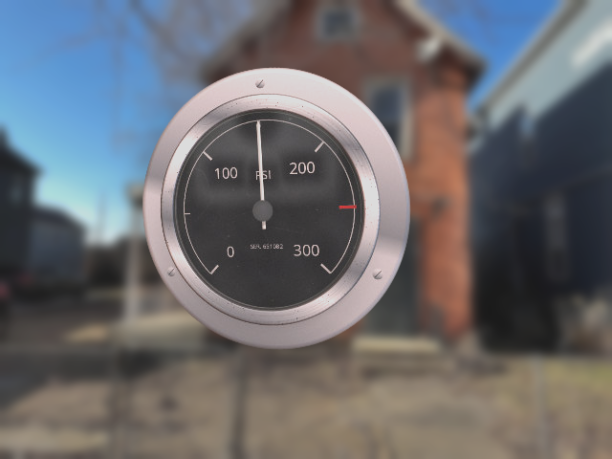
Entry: 150 (psi)
